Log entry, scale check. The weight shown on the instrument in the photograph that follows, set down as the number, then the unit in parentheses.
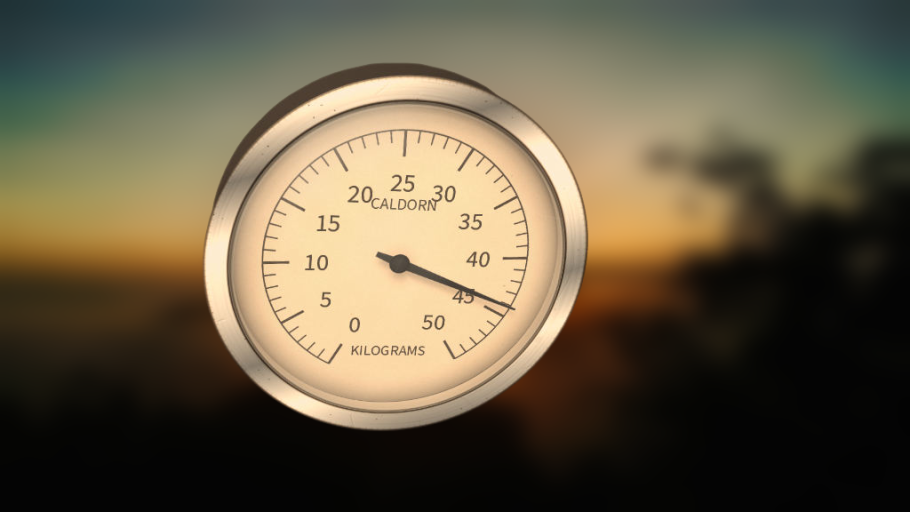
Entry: 44 (kg)
